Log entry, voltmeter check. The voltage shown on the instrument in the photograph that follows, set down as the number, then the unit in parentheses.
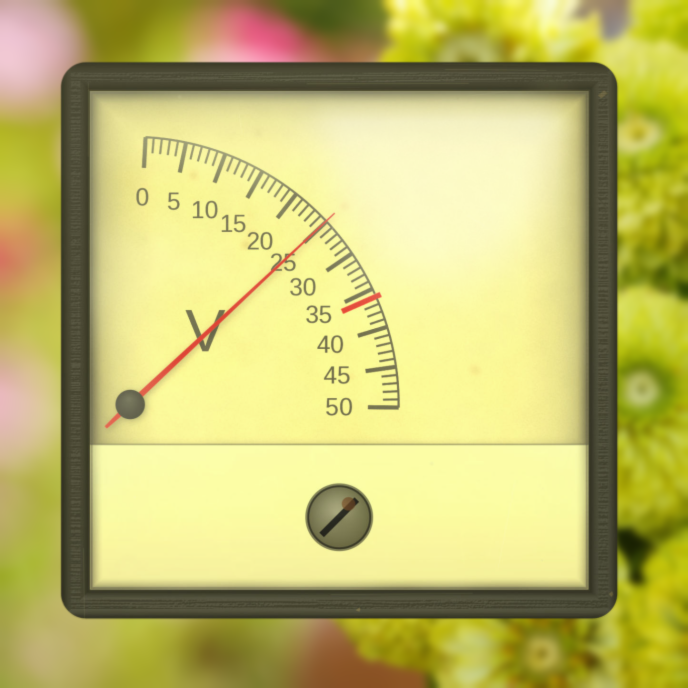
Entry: 25 (V)
